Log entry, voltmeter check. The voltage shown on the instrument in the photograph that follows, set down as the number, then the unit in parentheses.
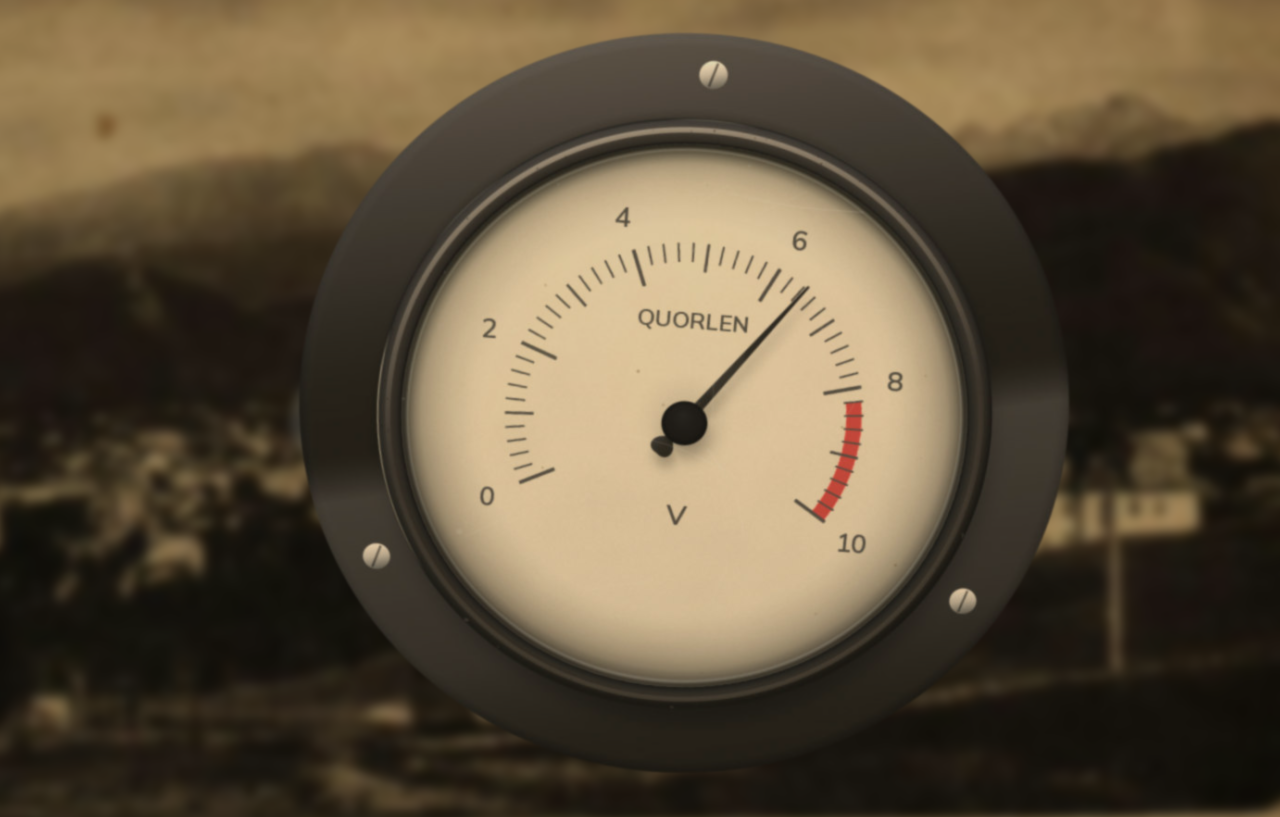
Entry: 6.4 (V)
